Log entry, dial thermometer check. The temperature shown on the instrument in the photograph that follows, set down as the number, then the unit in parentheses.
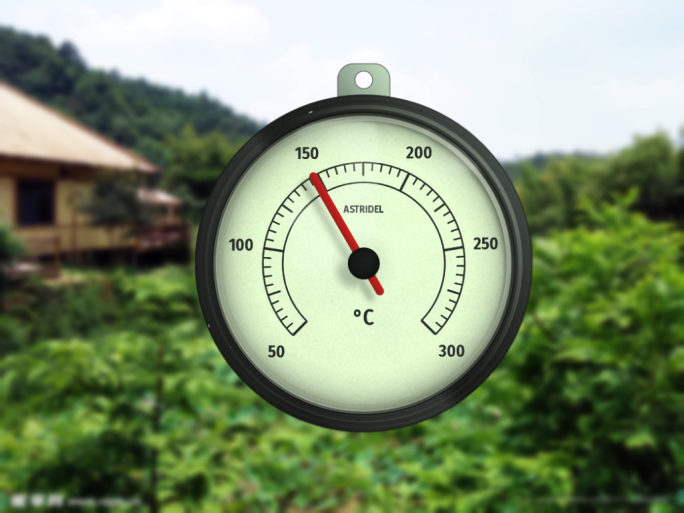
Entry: 147.5 (°C)
